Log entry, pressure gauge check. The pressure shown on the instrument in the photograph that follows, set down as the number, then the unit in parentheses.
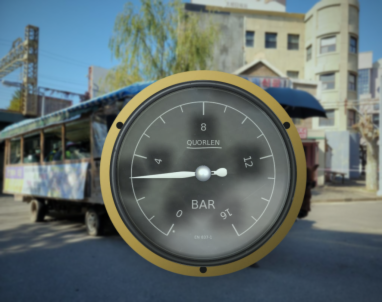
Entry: 3 (bar)
